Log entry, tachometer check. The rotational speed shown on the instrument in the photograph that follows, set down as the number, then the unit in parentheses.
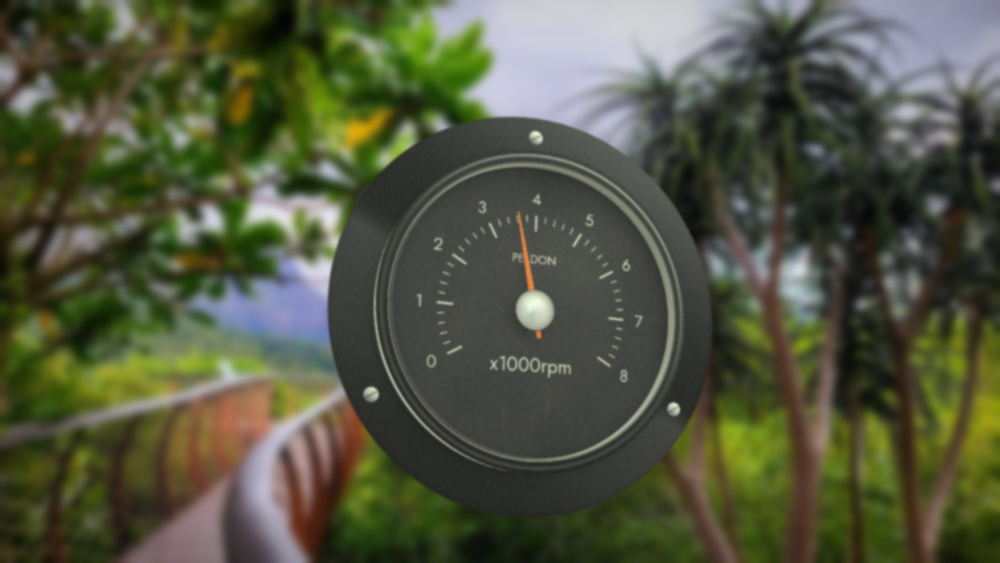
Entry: 3600 (rpm)
